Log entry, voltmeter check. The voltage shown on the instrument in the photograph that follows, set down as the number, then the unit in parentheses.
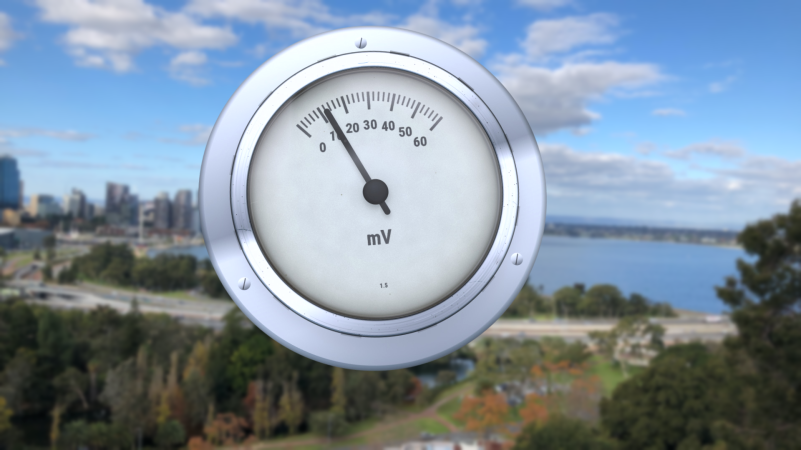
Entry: 12 (mV)
